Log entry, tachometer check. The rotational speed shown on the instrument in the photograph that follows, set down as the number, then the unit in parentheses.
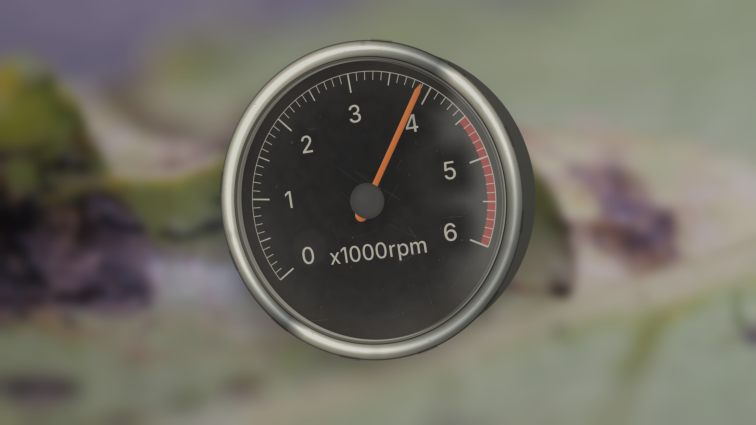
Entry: 3900 (rpm)
